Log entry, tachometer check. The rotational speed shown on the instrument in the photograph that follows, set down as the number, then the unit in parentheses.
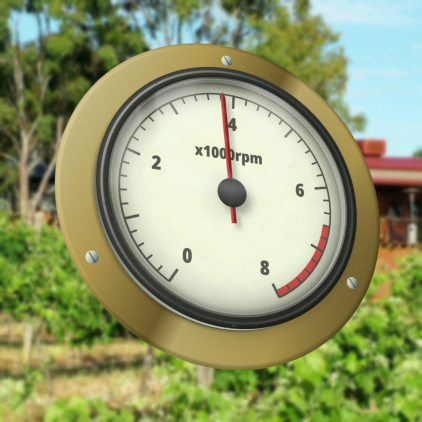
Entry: 3800 (rpm)
